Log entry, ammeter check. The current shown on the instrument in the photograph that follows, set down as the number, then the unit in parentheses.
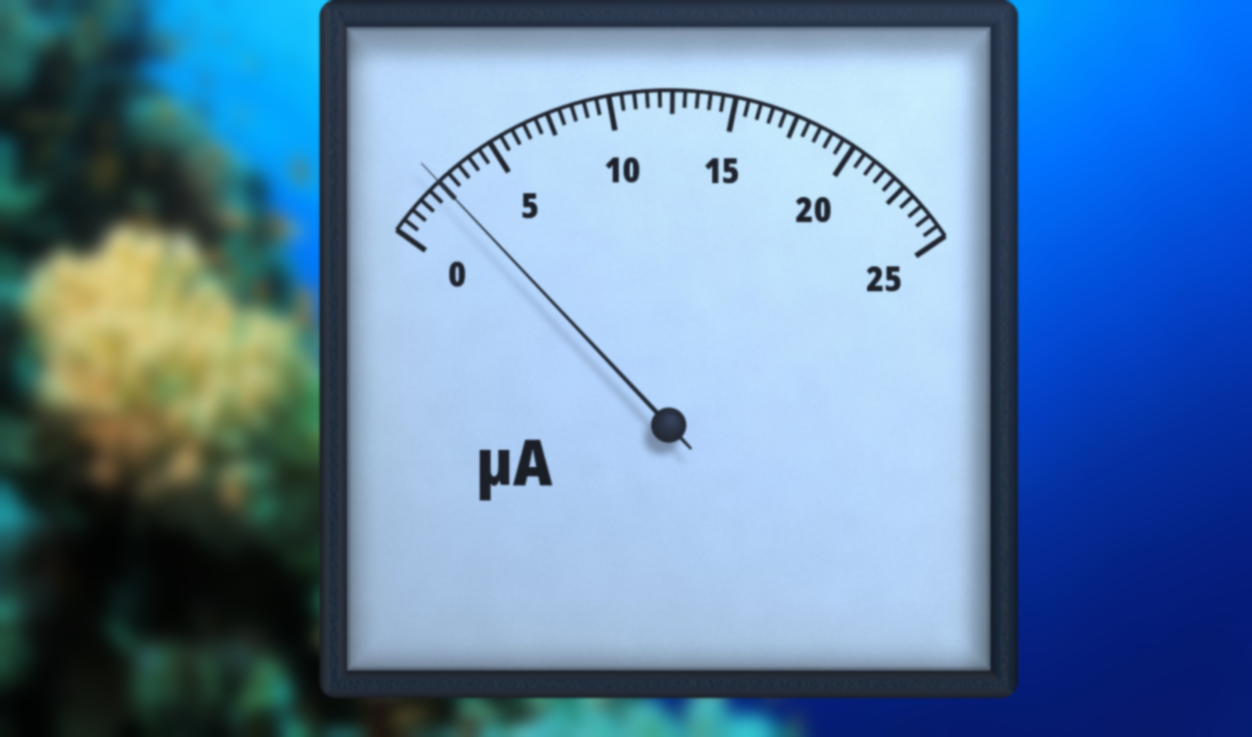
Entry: 2.5 (µA)
